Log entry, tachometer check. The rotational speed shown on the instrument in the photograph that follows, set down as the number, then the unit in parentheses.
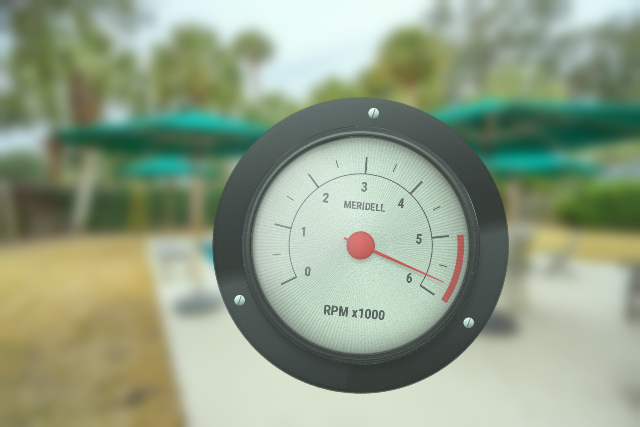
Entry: 5750 (rpm)
